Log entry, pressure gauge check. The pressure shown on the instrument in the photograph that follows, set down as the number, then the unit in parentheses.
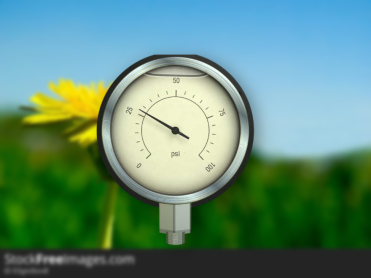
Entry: 27.5 (psi)
